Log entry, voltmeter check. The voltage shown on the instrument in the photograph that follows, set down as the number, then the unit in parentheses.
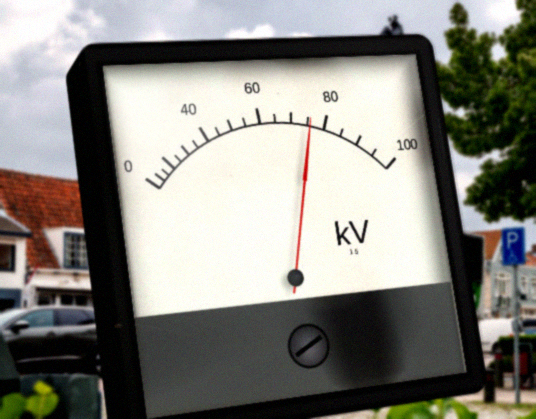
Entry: 75 (kV)
